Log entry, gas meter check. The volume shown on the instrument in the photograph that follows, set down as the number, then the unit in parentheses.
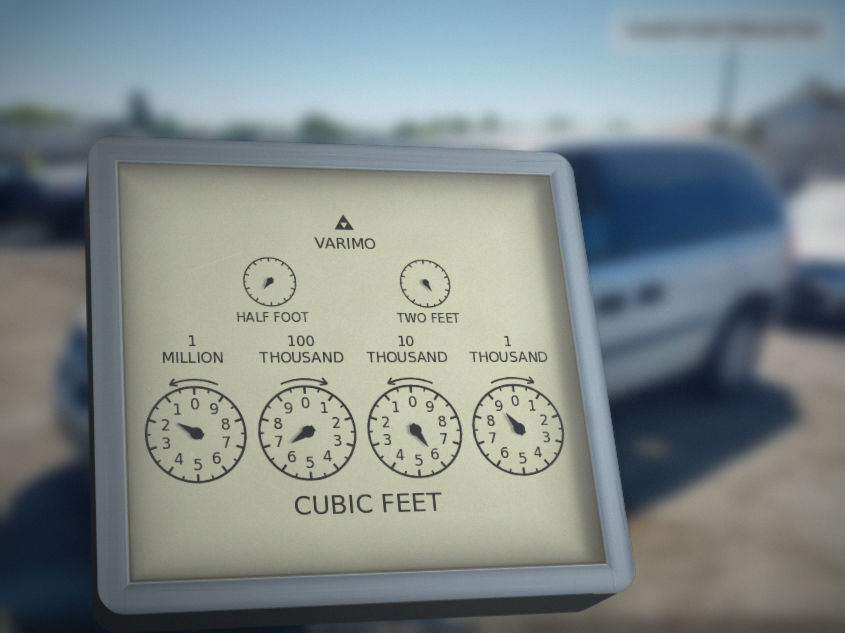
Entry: 165900 (ft³)
